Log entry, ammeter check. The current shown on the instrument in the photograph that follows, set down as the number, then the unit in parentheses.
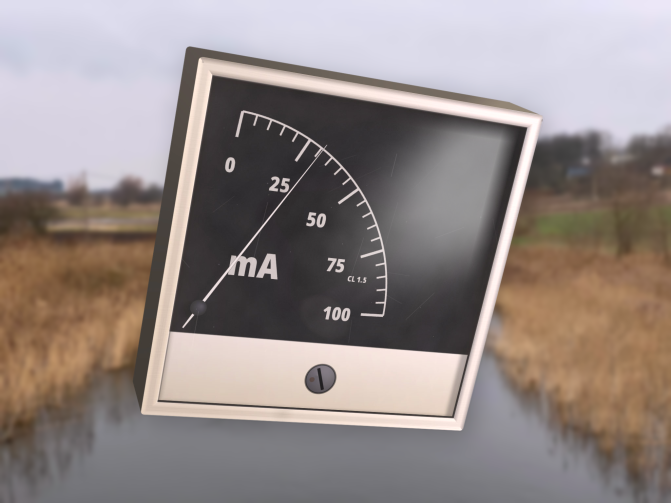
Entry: 30 (mA)
